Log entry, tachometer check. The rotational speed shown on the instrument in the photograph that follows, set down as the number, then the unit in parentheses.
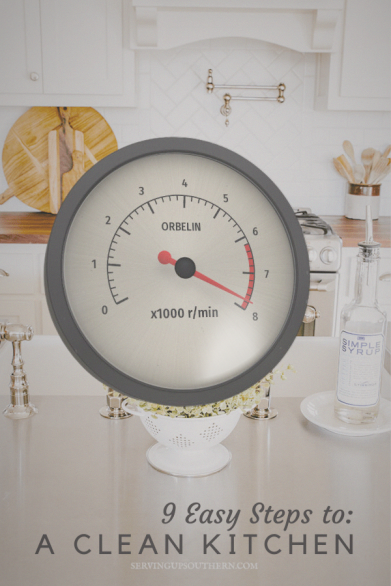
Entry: 7800 (rpm)
